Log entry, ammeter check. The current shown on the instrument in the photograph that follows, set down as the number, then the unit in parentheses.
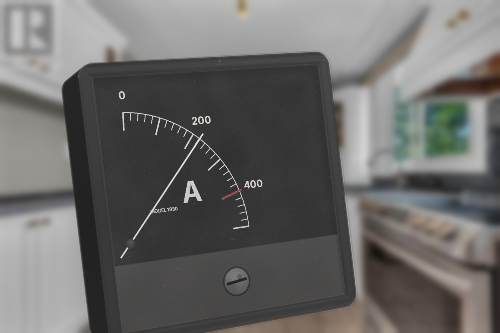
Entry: 220 (A)
